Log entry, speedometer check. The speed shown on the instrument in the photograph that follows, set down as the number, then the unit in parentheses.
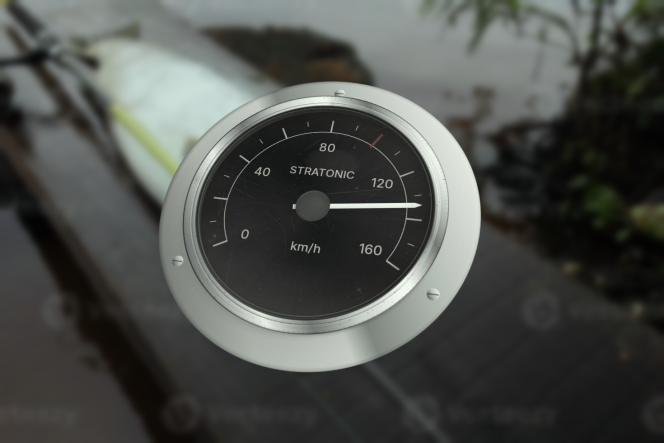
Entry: 135 (km/h)
